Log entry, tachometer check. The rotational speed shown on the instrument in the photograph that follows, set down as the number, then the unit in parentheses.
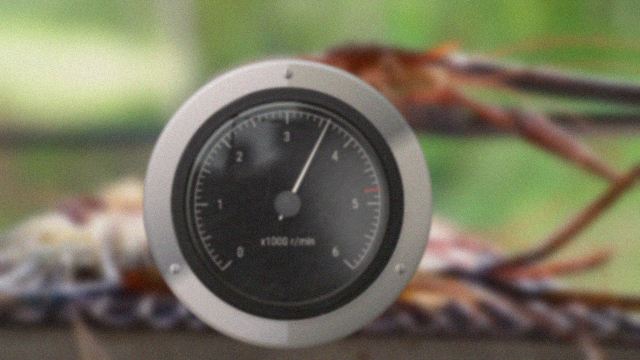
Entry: 3600 (rpm)
